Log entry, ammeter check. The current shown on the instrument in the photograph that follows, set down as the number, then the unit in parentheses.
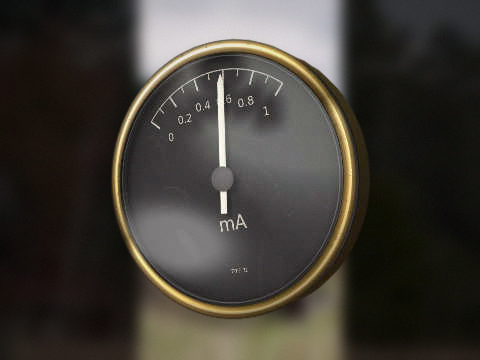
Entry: 0.6 (mA)
